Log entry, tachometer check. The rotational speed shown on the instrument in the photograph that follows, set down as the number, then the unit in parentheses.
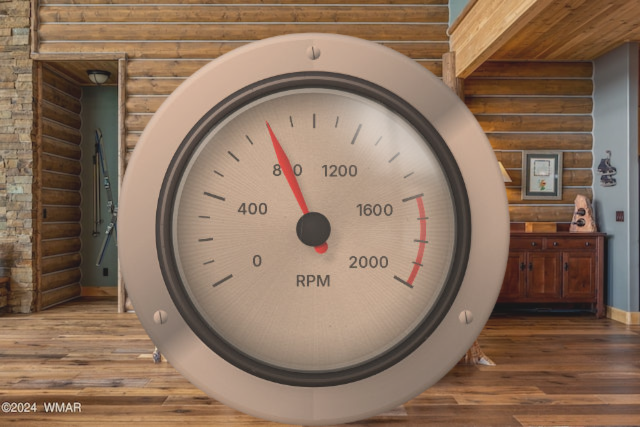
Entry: 800 (rpm)
